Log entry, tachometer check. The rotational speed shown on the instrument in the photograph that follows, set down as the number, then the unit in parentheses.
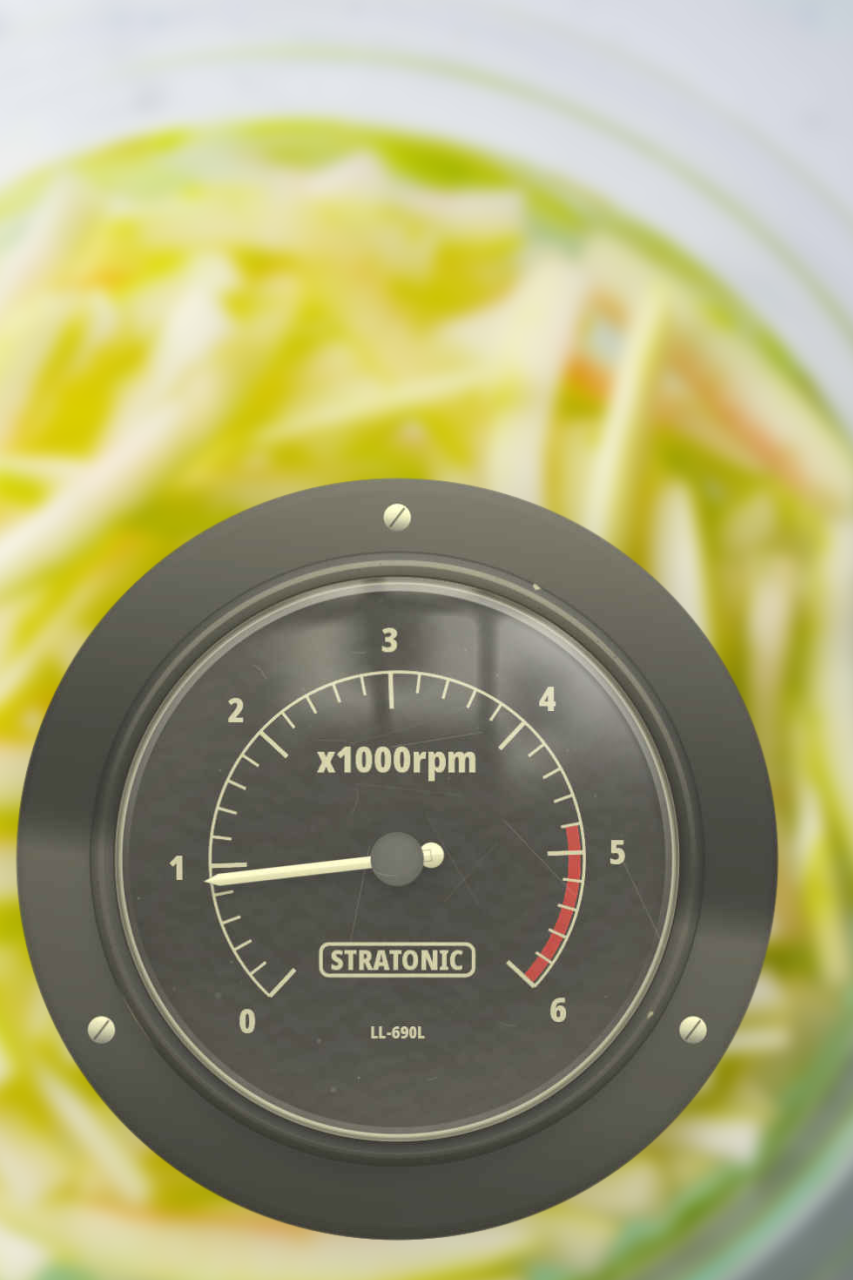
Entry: 900 (rpm)
